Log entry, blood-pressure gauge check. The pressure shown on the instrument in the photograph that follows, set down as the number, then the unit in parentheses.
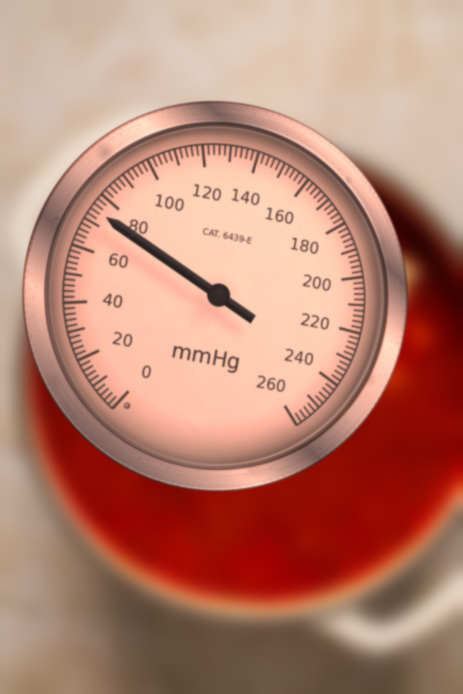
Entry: 74 (mmHg)
